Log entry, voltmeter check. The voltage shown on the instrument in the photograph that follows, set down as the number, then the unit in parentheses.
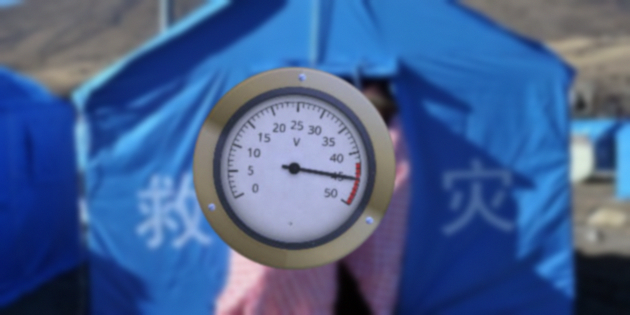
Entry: 45 (V)
